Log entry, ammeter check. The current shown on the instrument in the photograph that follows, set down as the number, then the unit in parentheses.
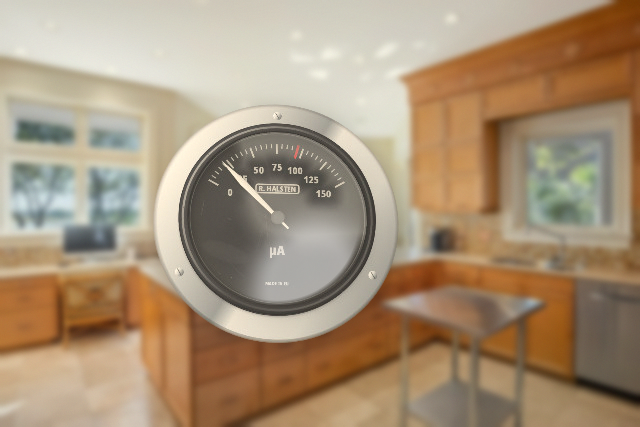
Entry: 20 (µA)
